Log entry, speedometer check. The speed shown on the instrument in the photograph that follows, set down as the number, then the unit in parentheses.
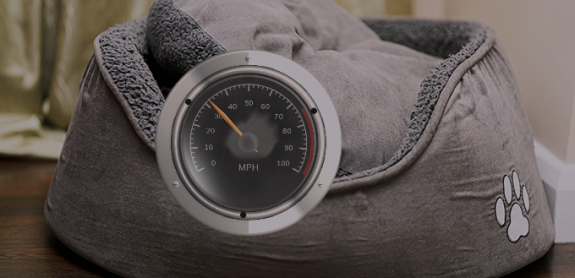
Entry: 32 (mph)
